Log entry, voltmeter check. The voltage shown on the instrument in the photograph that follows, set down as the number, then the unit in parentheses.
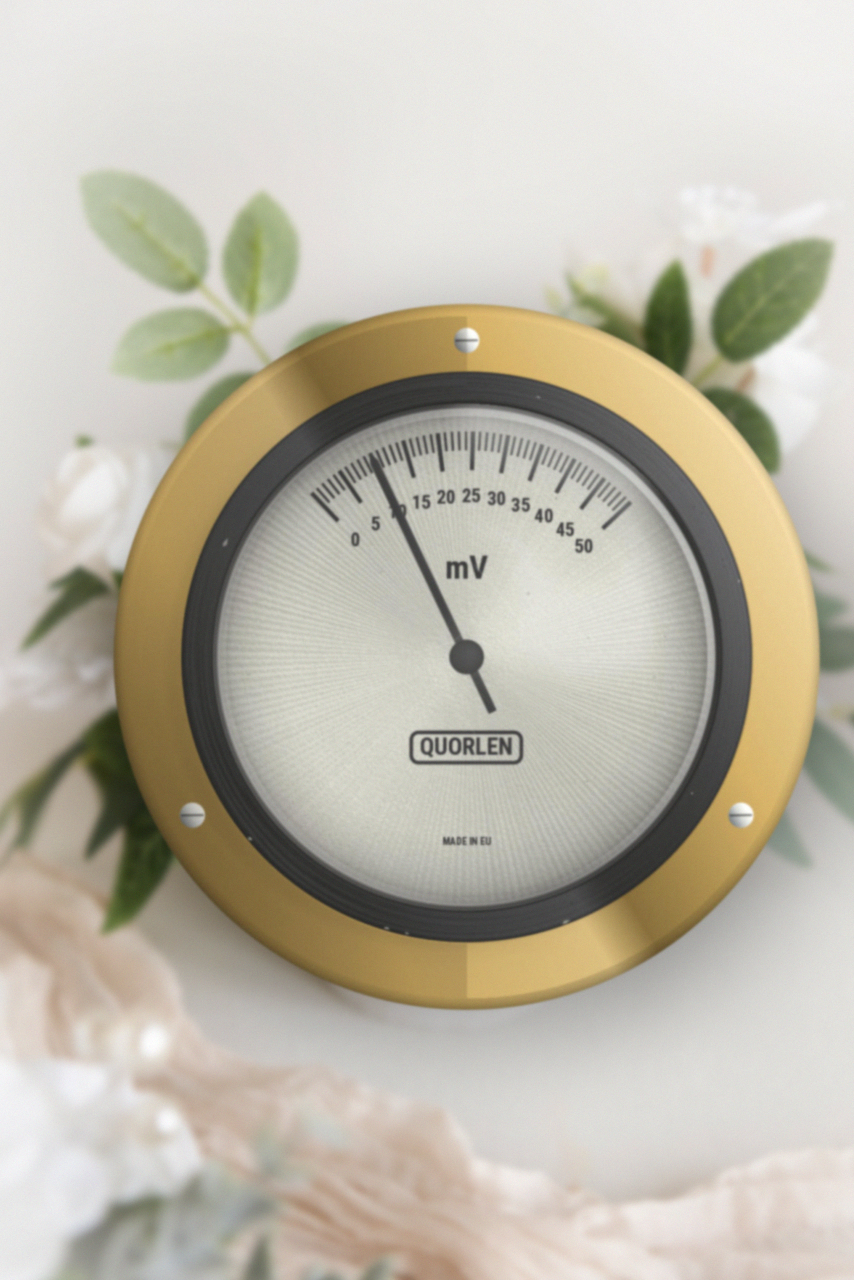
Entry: 10 (mV)
